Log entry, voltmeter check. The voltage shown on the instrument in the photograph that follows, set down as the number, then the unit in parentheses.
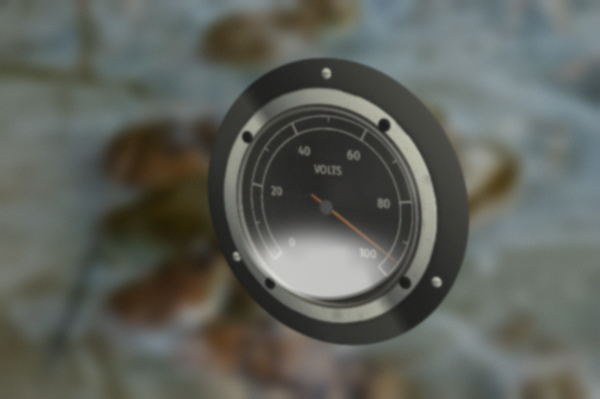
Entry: 95 (V)
